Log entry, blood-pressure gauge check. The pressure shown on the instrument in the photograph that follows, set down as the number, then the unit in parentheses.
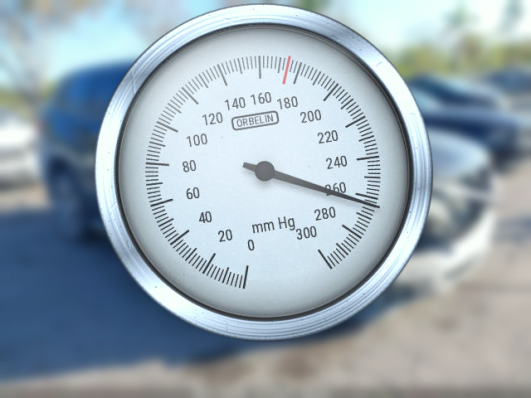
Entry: 264 (mmHg)
